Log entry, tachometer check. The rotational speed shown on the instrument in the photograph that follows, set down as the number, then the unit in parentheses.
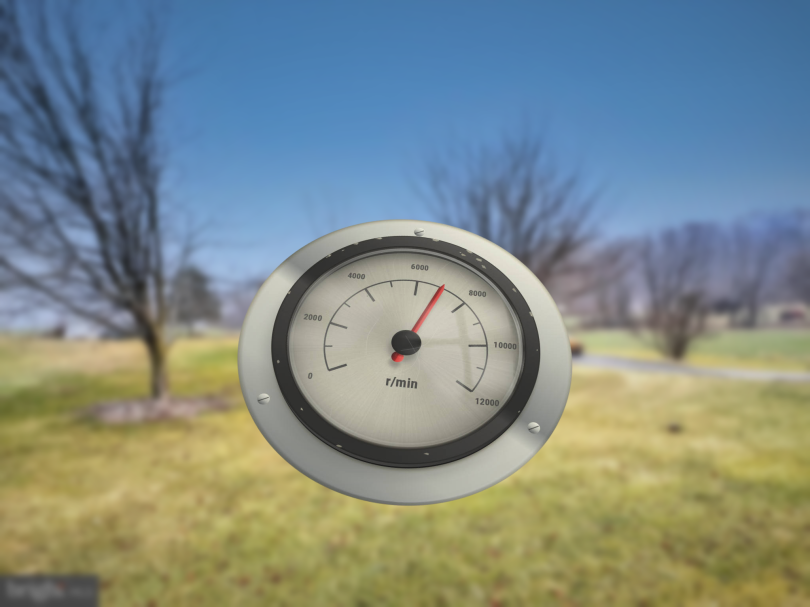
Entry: 7000 (rpm)
